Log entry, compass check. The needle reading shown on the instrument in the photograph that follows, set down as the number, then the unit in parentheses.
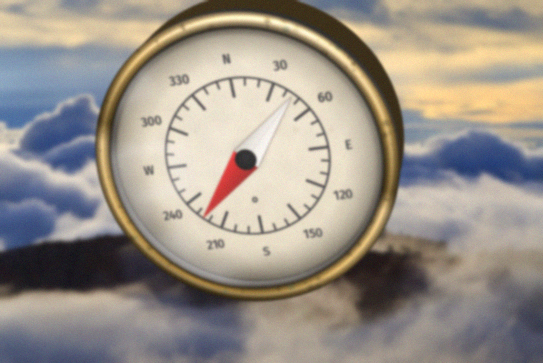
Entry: 225 (°)
